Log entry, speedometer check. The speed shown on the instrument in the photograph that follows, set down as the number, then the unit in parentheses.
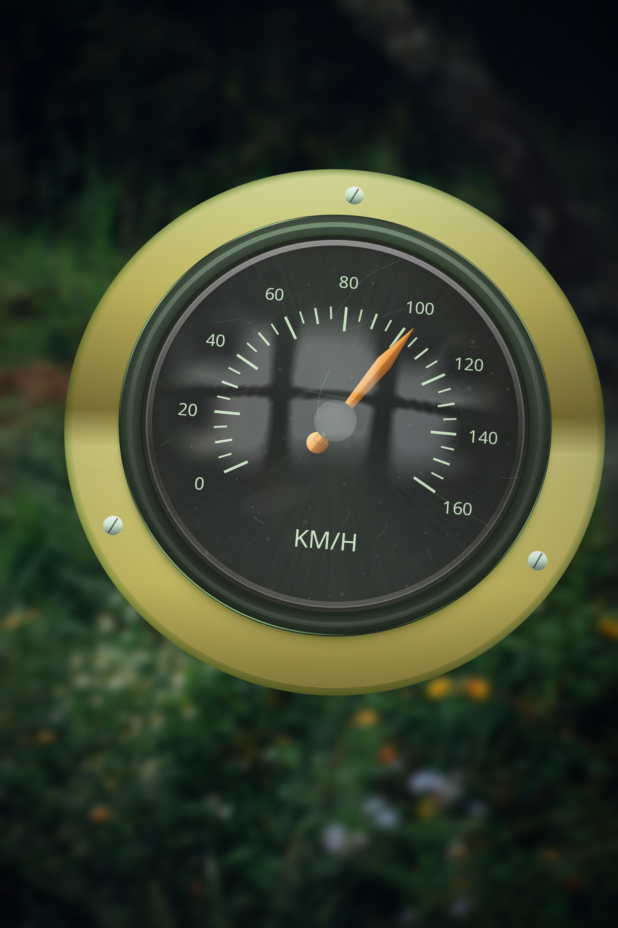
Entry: 102.5 (km/h)
